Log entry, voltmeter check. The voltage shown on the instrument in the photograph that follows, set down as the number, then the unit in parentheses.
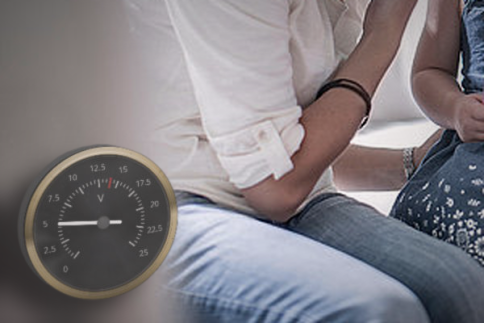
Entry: 5 (V)
